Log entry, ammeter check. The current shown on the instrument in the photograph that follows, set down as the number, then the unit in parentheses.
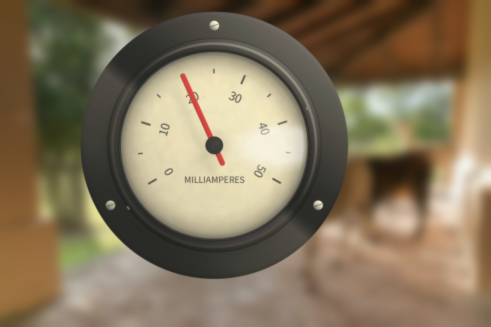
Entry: 20 (mA)
